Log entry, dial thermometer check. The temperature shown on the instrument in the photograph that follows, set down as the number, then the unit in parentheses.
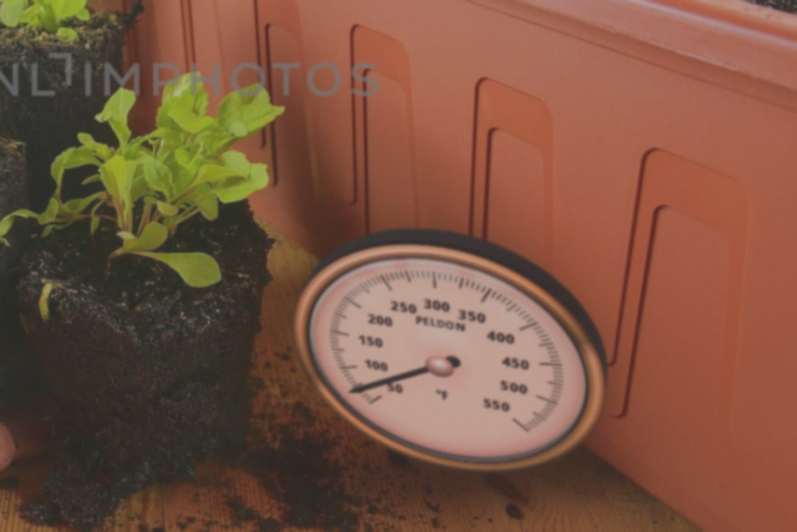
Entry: 75 (°F)
